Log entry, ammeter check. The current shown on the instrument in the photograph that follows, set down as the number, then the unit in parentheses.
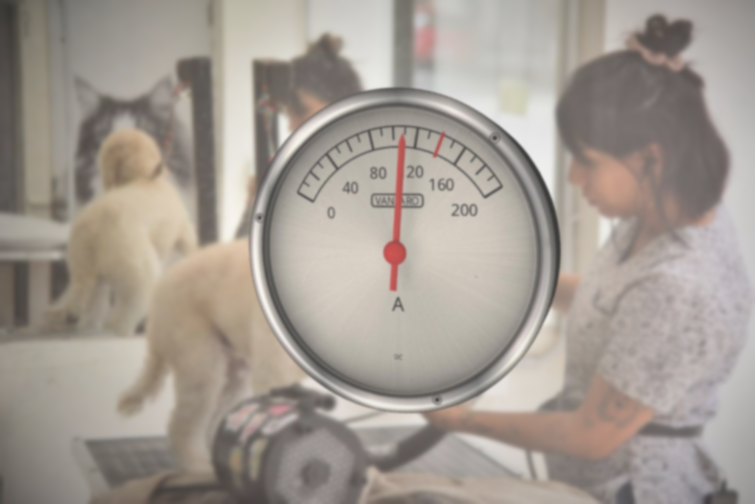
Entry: 110 (A)
